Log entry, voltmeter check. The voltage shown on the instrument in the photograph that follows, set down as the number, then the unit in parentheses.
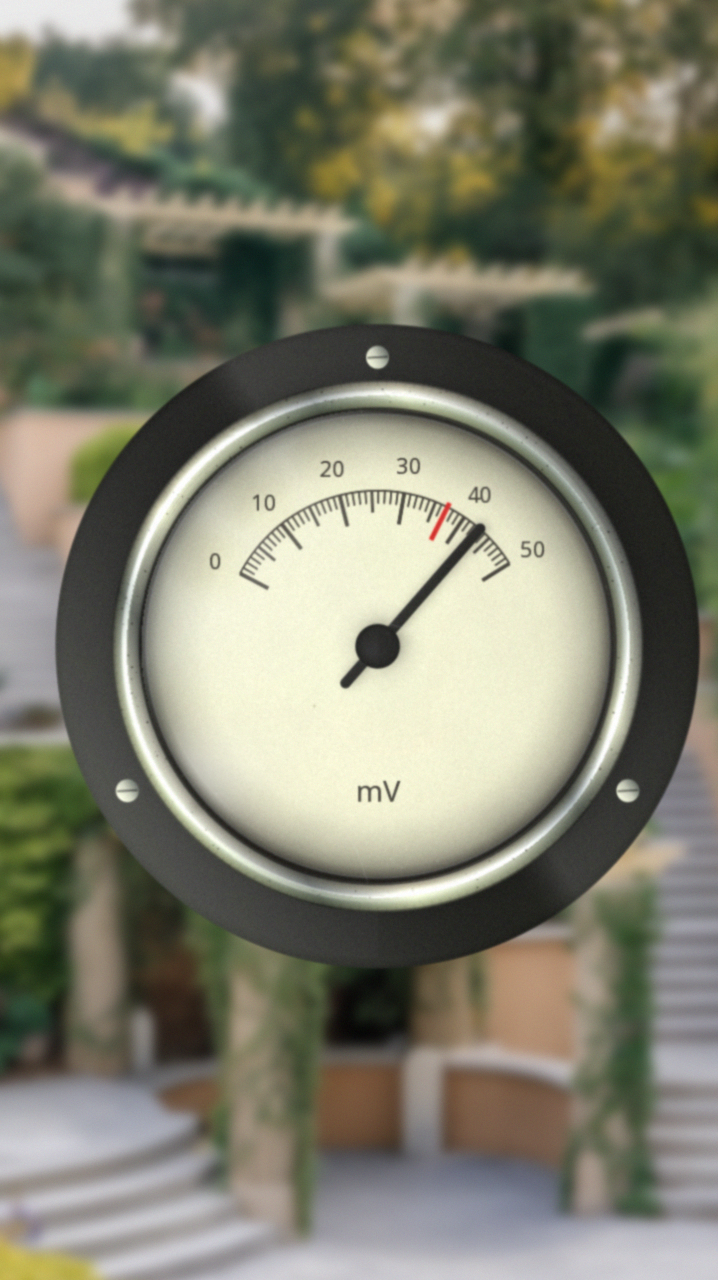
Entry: 43 (mV)
